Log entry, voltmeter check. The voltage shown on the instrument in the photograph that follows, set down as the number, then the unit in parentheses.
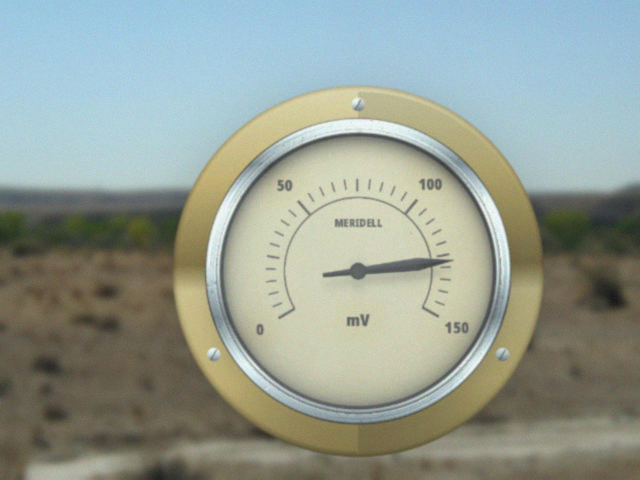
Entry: 127.5 (mV)
